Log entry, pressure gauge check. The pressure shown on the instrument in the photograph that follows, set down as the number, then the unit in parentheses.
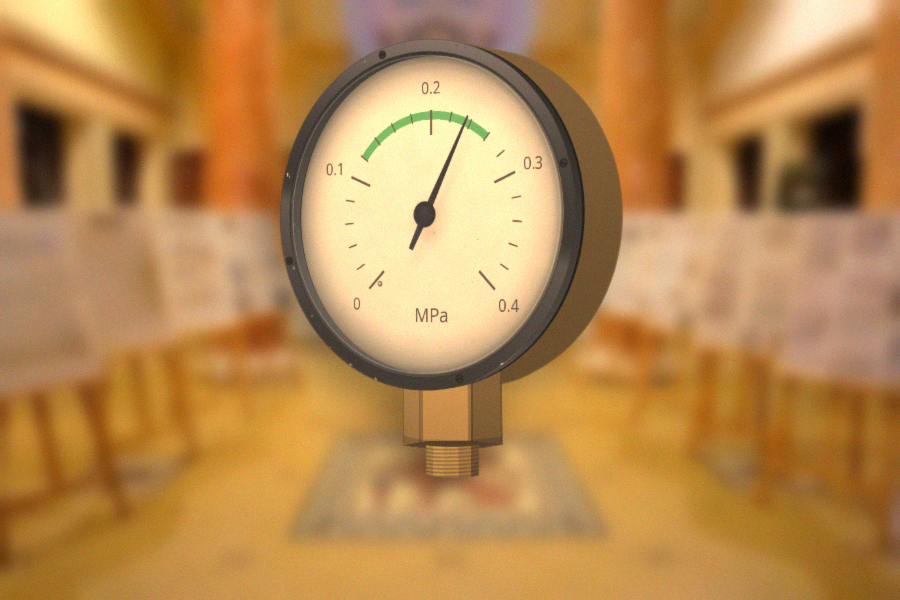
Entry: 0.24 (MPa)
